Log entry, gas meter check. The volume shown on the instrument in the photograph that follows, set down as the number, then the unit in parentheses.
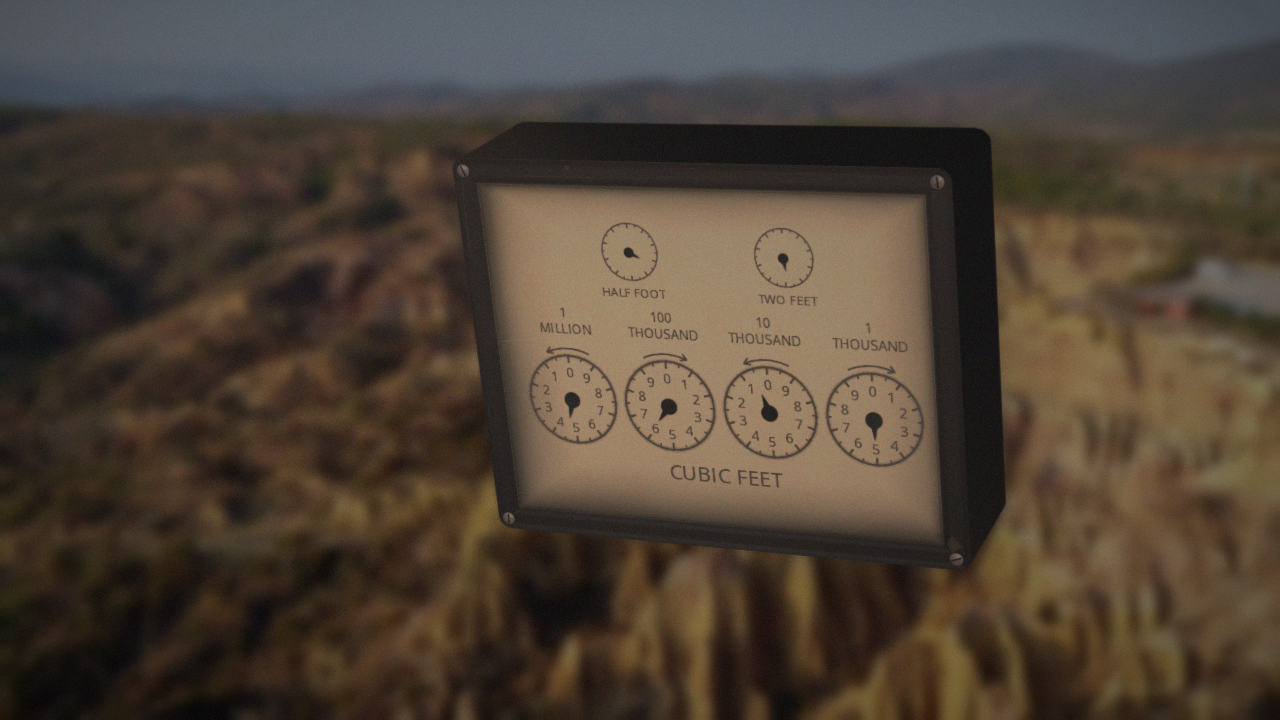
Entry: 460500 (ft³)
